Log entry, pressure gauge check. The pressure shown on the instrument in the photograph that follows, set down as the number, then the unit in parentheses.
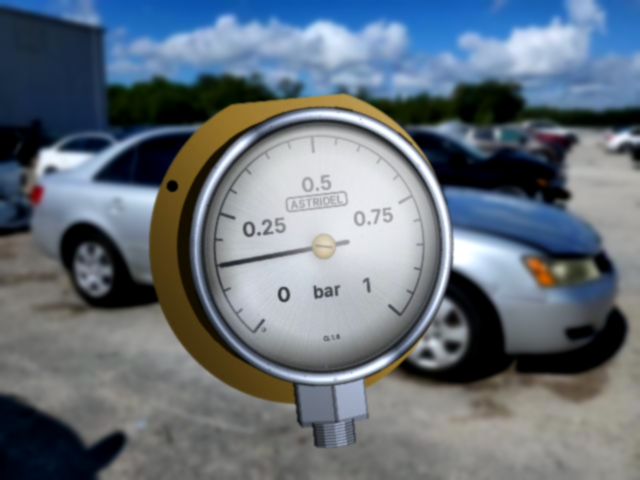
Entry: 0.15 (bar)
